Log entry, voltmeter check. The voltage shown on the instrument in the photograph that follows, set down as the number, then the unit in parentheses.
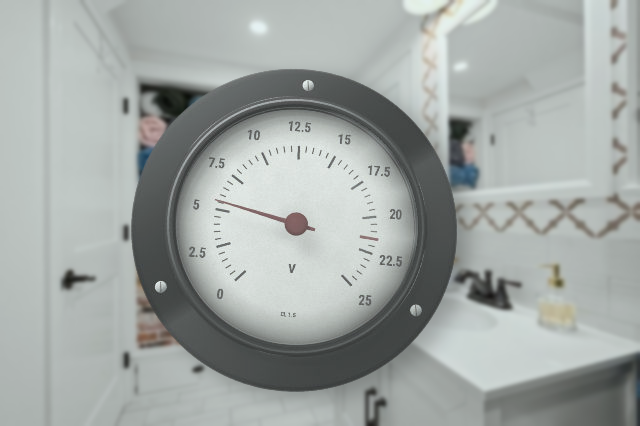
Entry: 5.5 (V)
